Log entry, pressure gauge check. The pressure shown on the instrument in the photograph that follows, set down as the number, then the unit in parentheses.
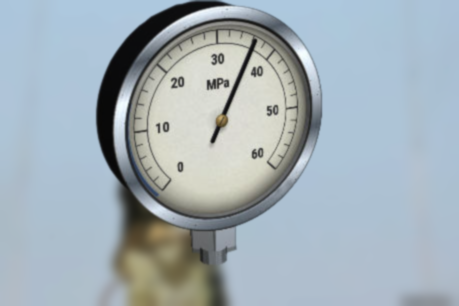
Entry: 36 (MPa)
